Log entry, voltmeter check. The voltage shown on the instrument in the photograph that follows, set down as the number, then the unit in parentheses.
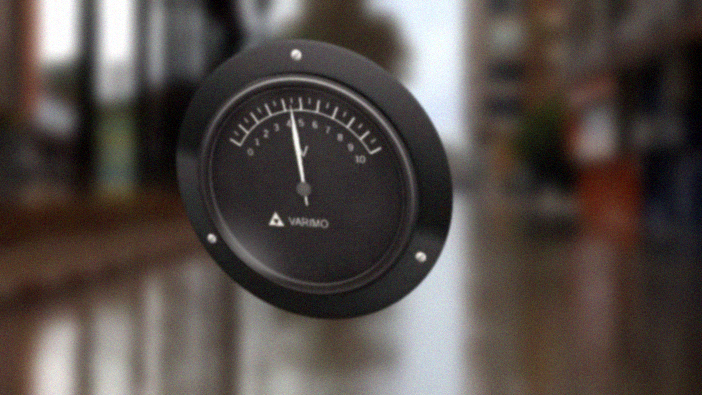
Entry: 4.5 (V)
